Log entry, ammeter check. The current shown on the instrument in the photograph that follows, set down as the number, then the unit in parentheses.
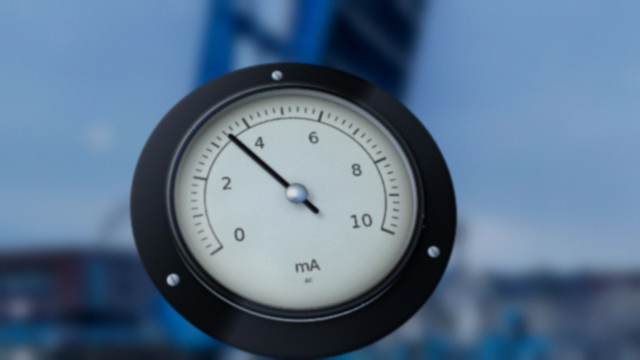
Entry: 3.4 (mA)
